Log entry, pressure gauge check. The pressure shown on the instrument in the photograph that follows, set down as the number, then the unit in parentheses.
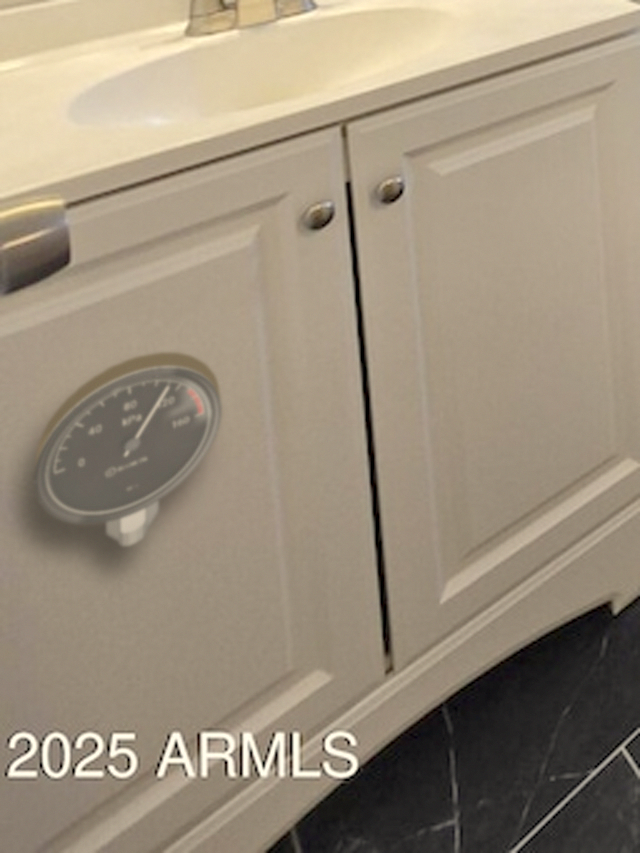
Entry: 110 (kPa)
